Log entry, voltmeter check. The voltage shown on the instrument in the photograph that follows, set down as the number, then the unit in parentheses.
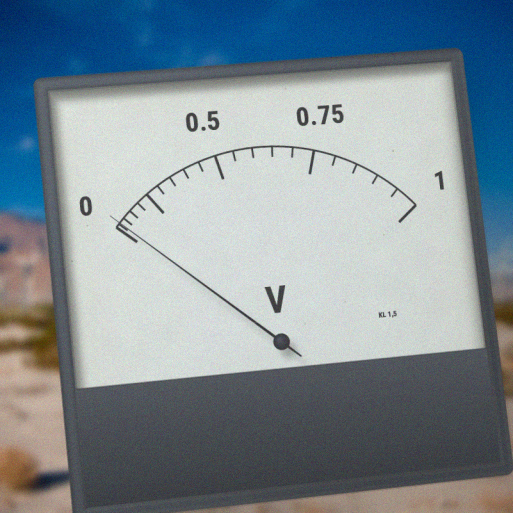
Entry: 0.05 (V)
